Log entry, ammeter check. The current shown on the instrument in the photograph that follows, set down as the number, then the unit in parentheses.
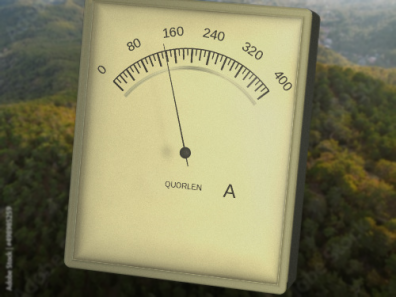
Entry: 140 (A)
